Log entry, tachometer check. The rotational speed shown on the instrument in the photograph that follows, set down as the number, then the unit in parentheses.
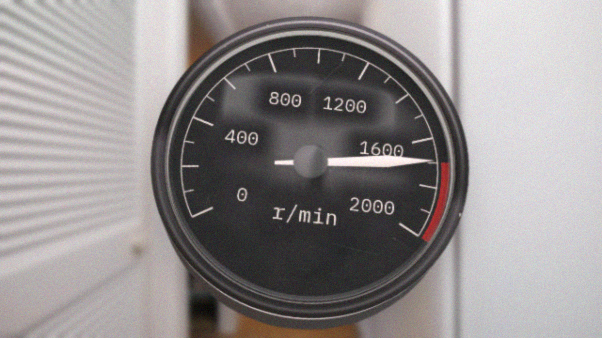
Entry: 1700 (rpm)
